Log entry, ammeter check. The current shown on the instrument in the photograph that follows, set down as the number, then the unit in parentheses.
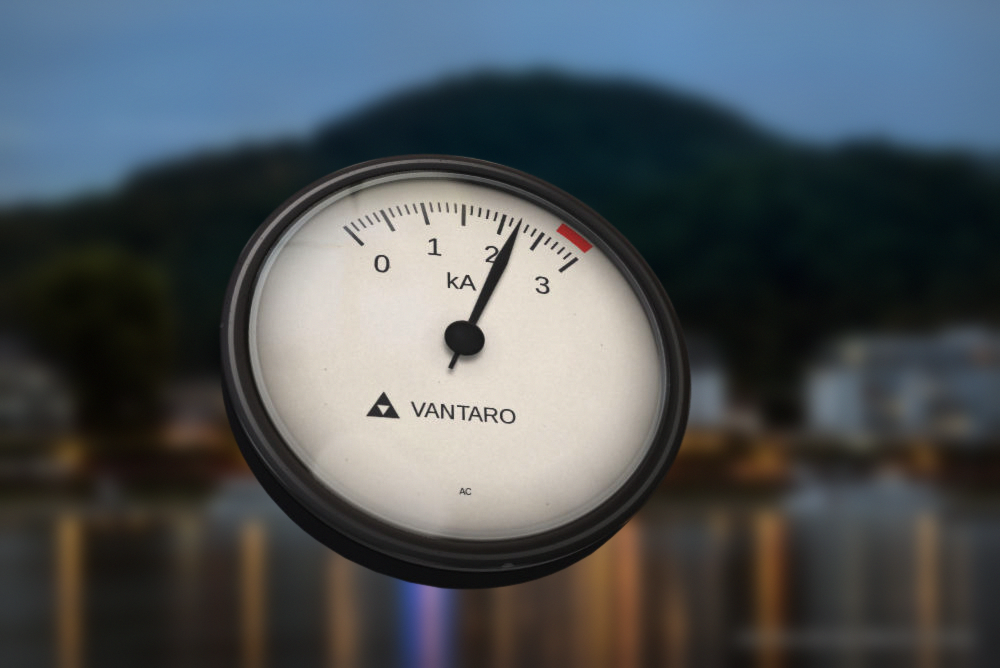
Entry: 2.2 (kA)
